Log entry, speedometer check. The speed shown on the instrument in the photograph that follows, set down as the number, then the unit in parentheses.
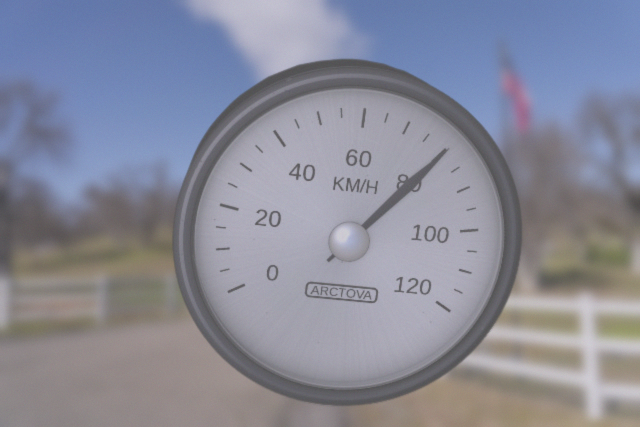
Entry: 80 (km/h)
